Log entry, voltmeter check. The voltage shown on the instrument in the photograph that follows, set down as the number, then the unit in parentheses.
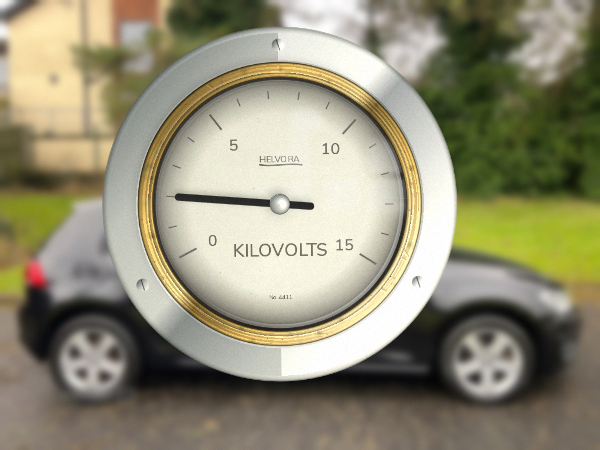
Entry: 2 (kV)
